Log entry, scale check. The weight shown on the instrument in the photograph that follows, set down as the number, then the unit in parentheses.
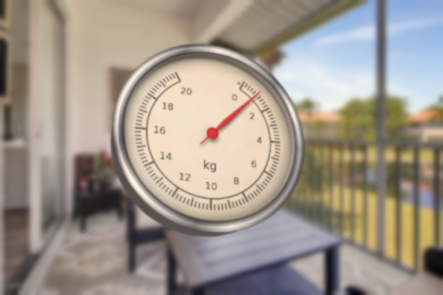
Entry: 1 (kg)
